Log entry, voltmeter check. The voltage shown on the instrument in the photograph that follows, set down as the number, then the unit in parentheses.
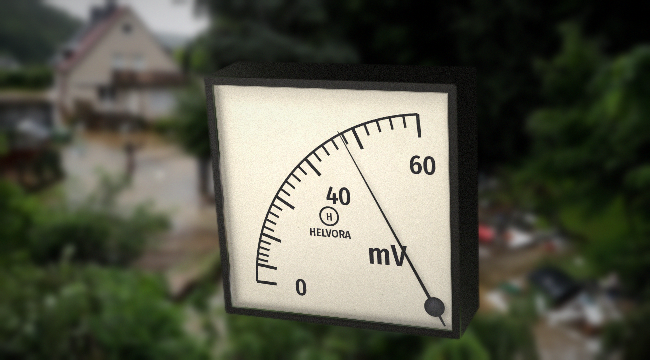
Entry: 48 (mV)
